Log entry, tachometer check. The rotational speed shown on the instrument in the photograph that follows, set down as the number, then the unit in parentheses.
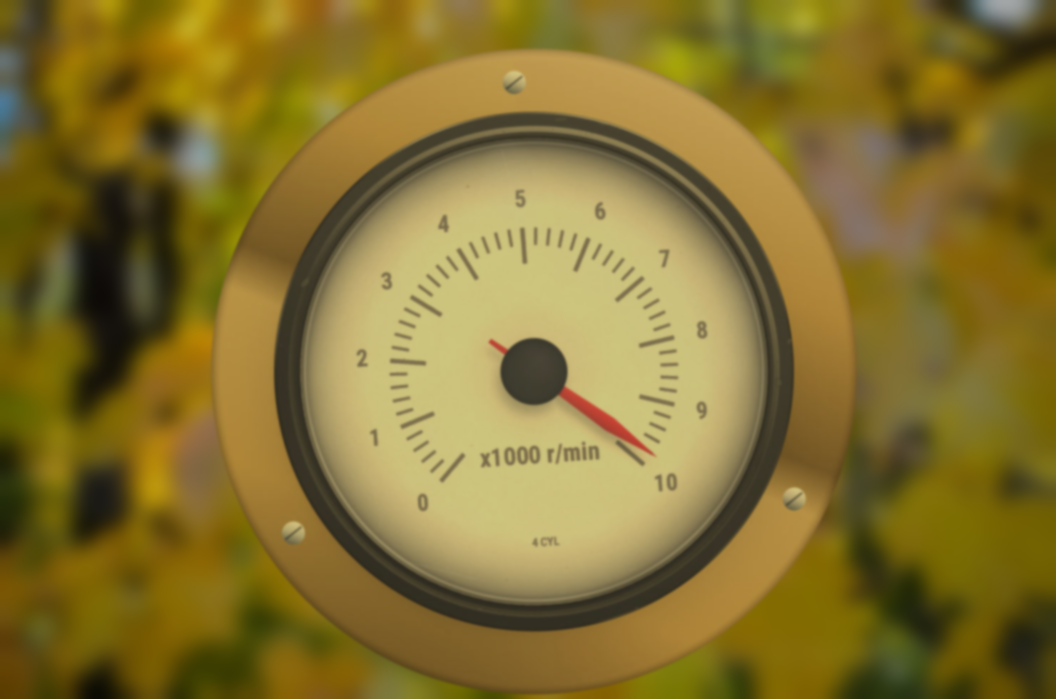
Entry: 9800 (rpm)
